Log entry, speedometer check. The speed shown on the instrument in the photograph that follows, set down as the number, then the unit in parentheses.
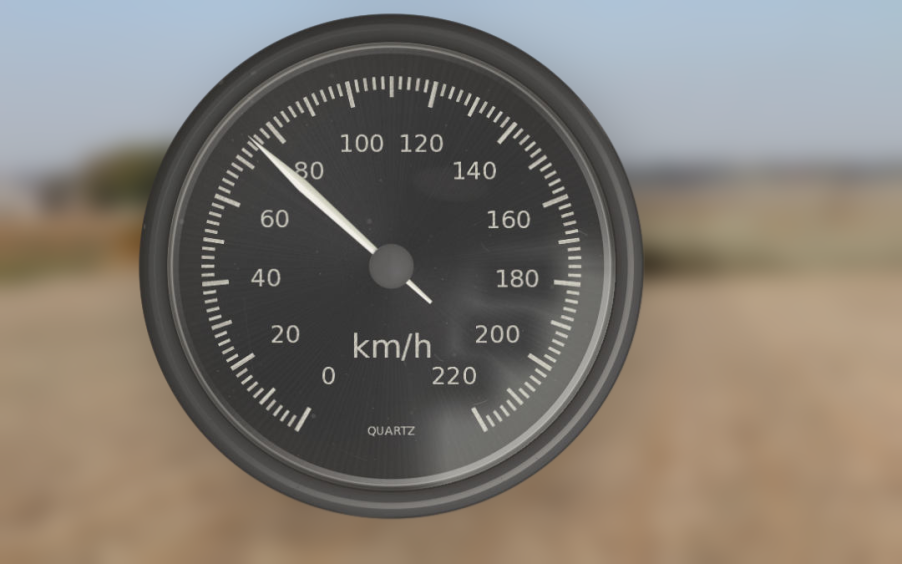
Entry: 75 (km/h)
